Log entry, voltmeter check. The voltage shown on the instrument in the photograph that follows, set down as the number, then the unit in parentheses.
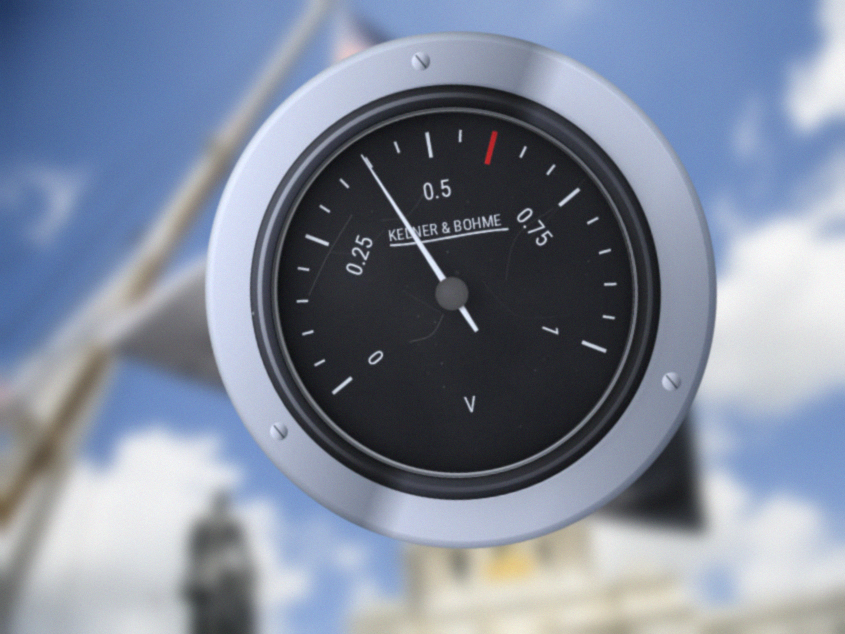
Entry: 0.4 (V)
